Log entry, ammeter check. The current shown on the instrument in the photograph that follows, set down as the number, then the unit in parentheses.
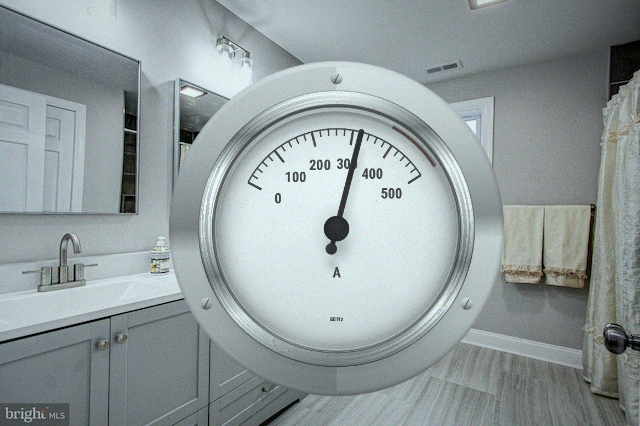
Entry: 320 (A)
